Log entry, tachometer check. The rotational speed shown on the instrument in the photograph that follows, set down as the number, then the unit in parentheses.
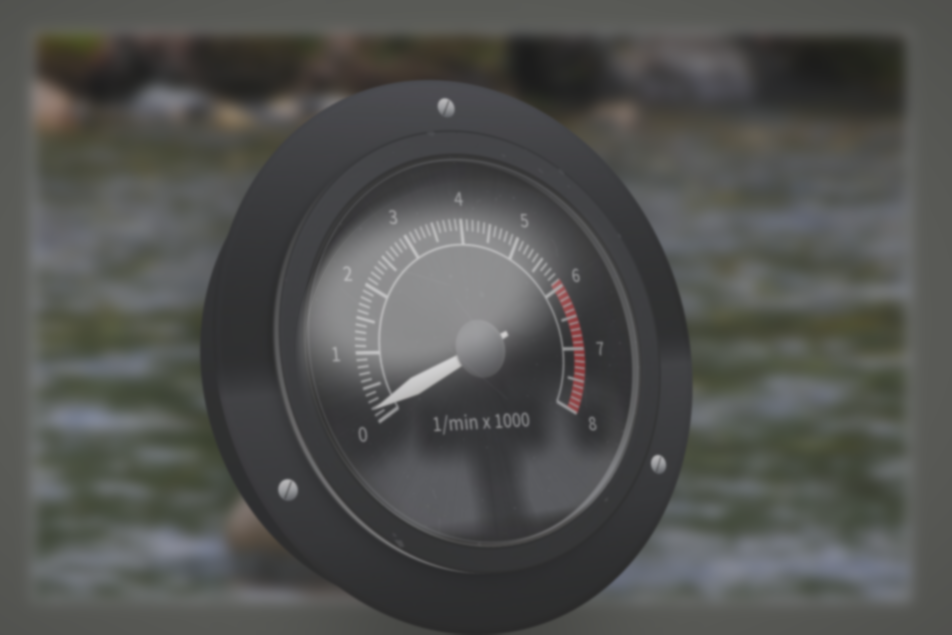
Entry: 200 (rpm)
